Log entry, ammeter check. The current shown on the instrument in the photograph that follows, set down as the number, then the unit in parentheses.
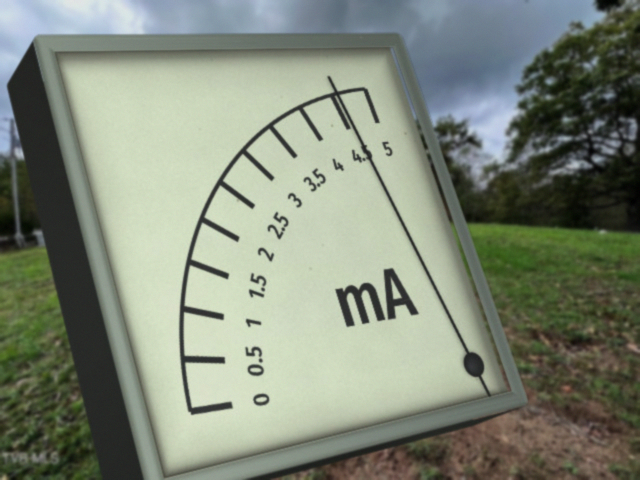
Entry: 4.5 (mA)
